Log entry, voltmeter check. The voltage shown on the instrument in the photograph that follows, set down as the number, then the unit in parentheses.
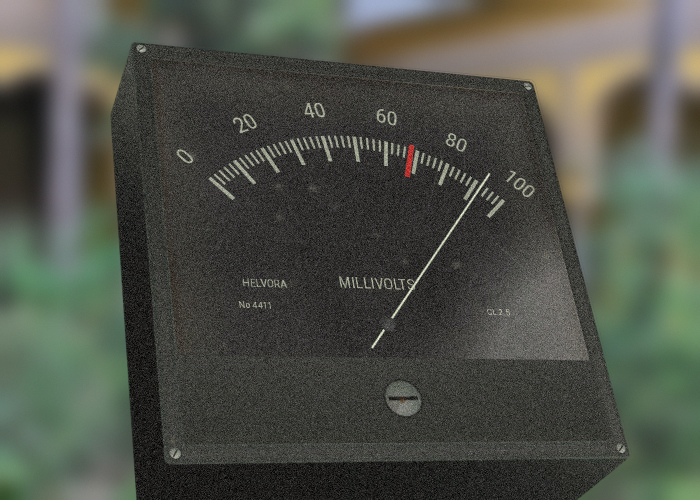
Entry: 92 (mV)
